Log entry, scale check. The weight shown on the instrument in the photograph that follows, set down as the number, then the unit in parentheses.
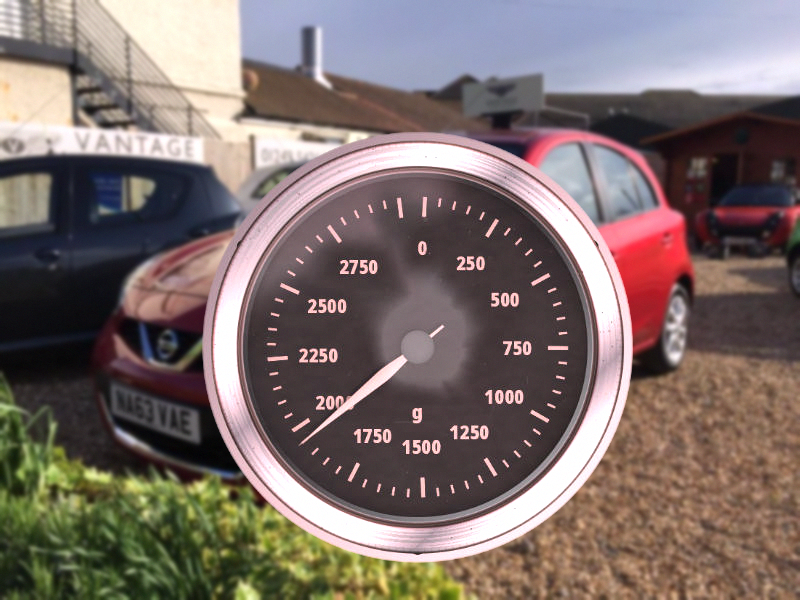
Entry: 1950 (g)
